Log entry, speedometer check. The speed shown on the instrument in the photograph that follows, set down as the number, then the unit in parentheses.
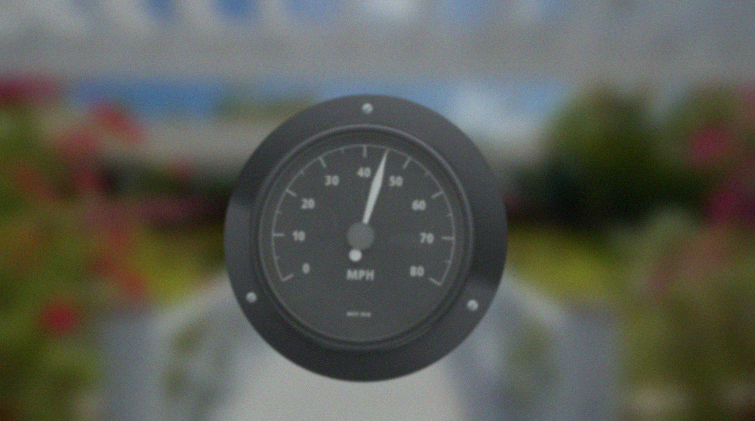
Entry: 45 (mph)
